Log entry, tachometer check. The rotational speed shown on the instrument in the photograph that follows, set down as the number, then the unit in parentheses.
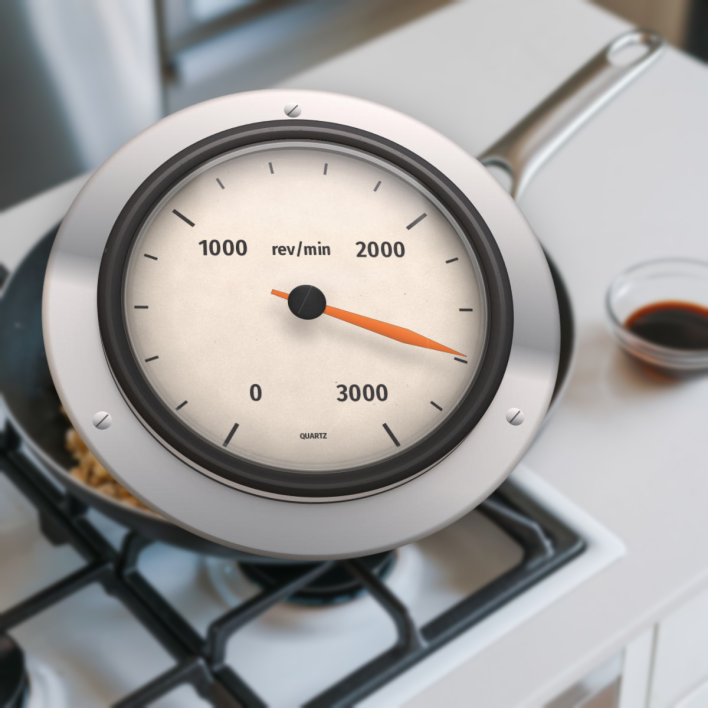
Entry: 2600 (rpm)
